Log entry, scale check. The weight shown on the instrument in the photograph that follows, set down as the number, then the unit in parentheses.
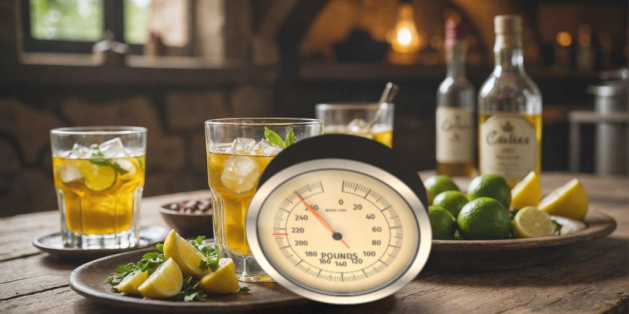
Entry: 260 (lb)
